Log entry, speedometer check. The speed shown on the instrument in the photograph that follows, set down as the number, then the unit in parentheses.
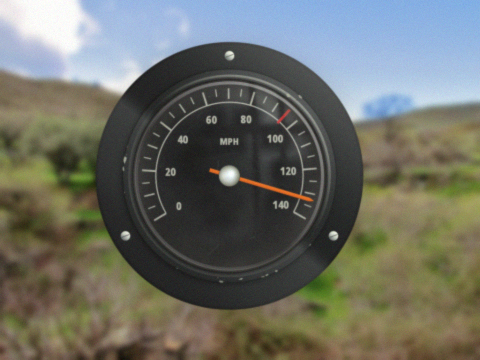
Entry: 132.5 (mph)
